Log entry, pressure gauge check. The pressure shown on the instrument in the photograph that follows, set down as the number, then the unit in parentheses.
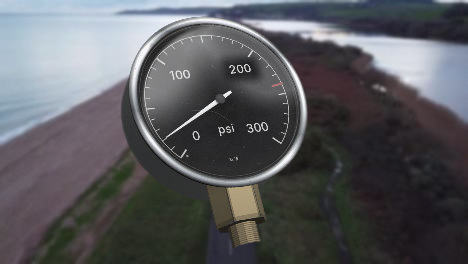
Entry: 20 (psi)
